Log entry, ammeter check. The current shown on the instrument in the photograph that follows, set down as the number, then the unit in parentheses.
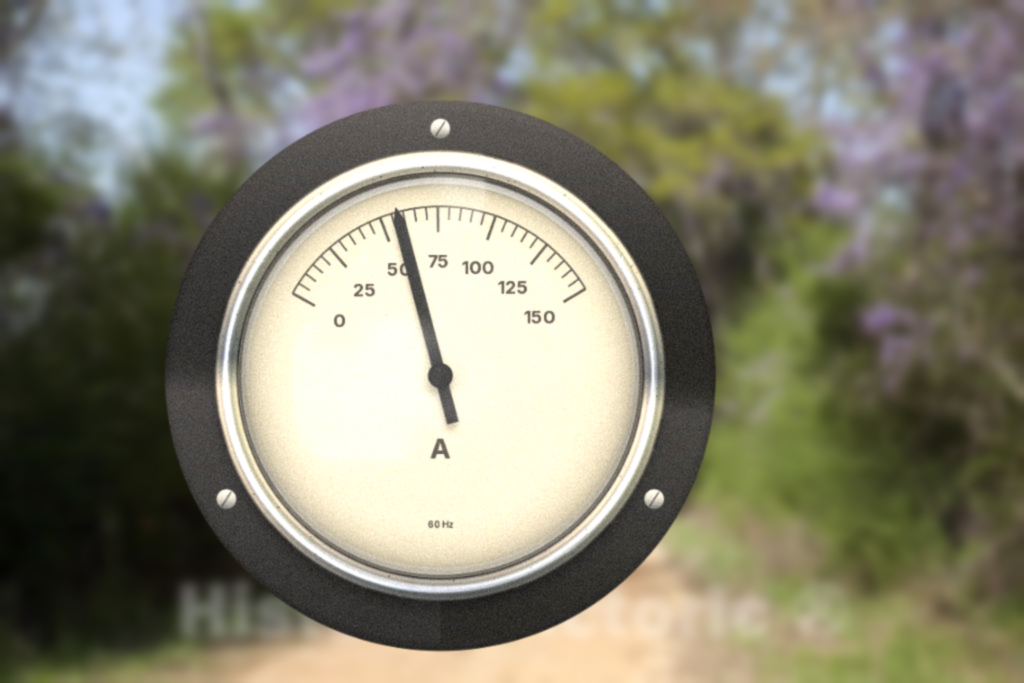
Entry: 57.5 (A)
